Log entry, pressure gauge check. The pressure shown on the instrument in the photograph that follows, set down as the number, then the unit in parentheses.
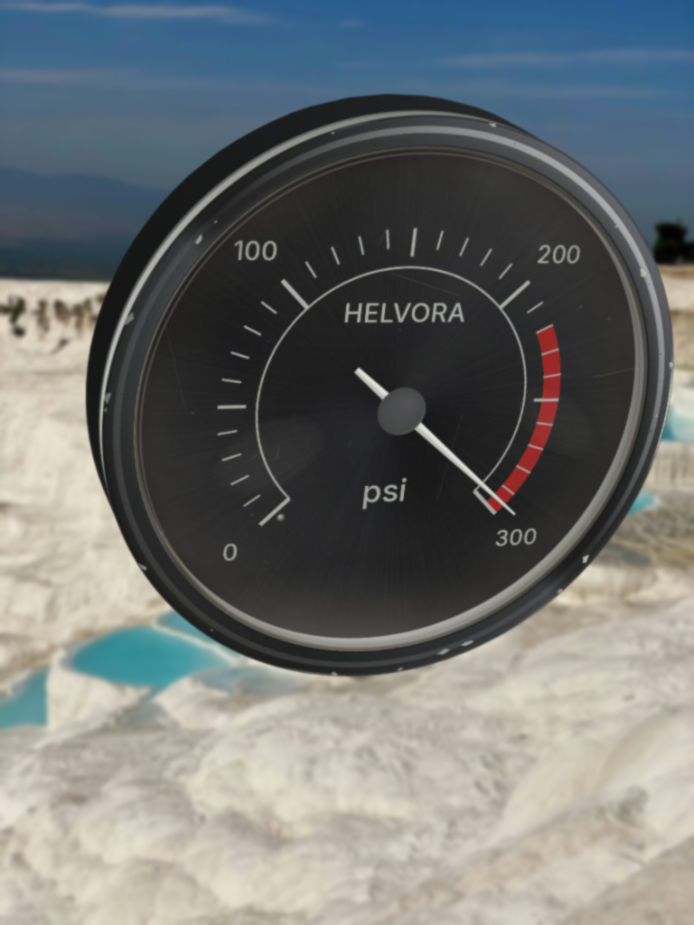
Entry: 295 (psi)
